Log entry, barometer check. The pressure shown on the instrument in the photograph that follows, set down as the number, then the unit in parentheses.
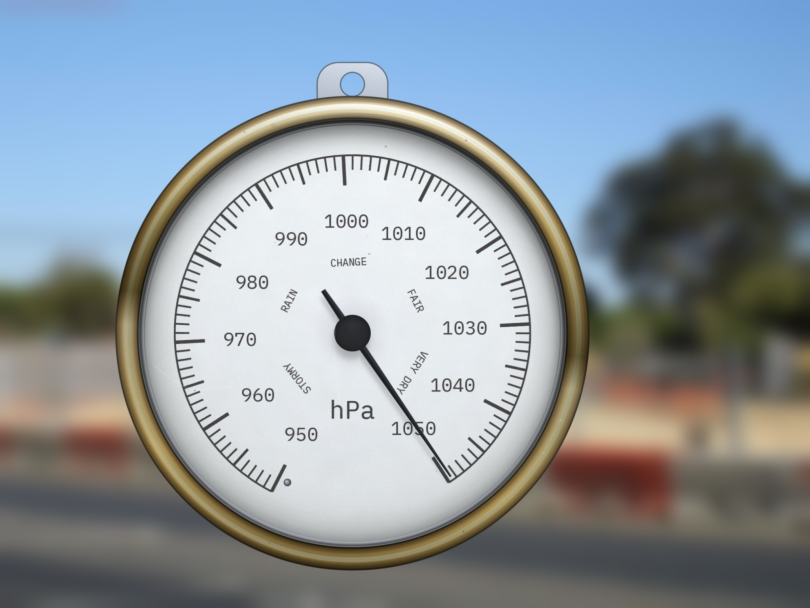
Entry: 1049.5 (hPa)
